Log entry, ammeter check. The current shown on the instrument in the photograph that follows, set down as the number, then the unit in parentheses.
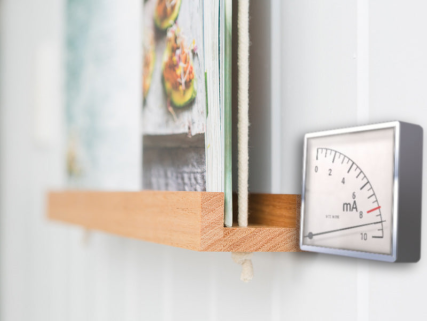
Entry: 9 (mA)
